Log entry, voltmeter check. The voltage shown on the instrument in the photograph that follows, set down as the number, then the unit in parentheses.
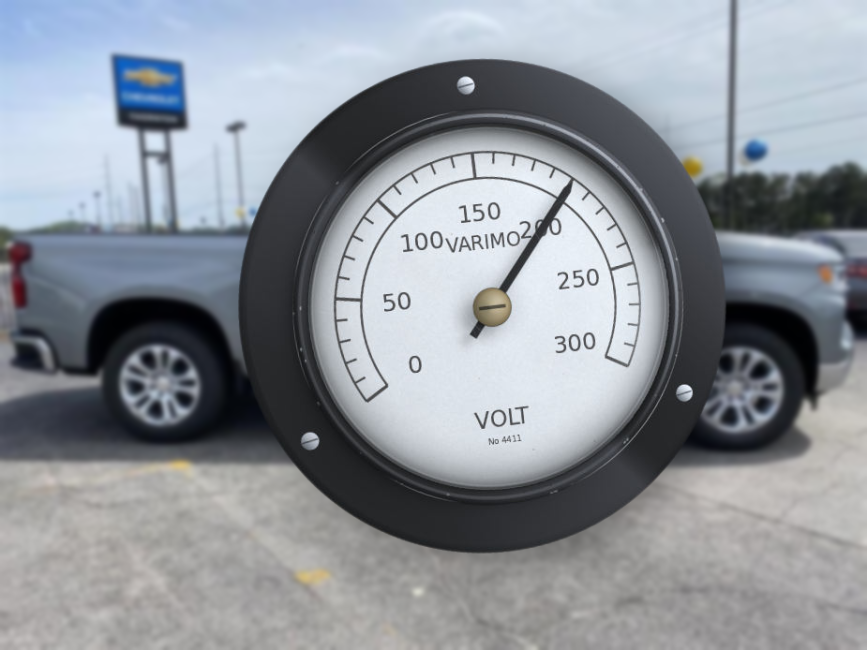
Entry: 200 (V)
